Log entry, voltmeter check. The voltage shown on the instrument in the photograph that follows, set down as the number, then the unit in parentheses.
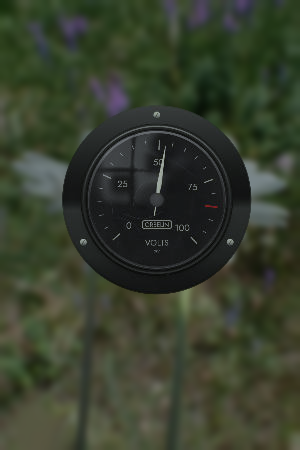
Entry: 52.5 (V)
